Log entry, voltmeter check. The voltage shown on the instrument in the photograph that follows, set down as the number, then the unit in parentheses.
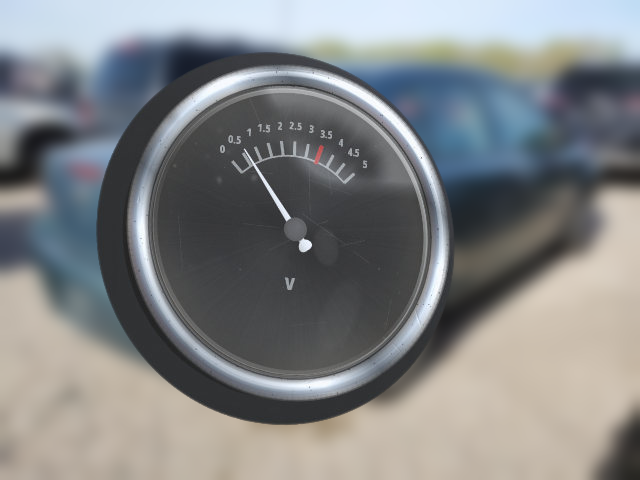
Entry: 0.5 (V)
